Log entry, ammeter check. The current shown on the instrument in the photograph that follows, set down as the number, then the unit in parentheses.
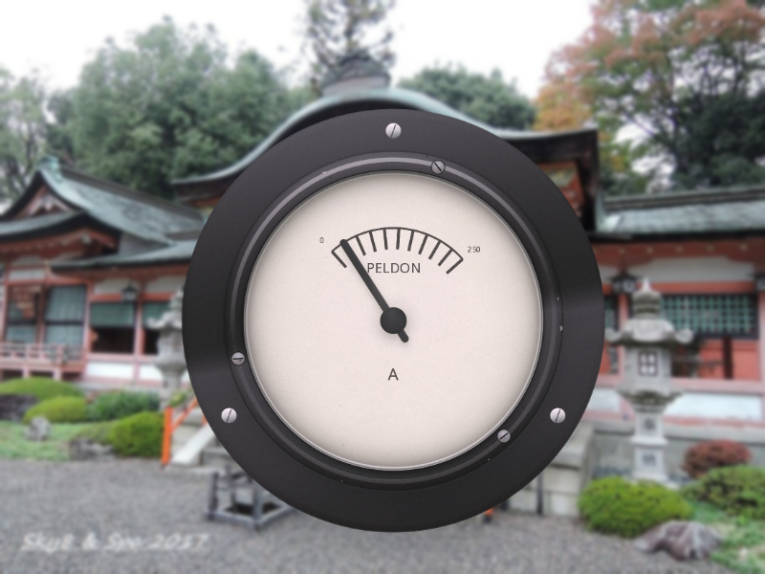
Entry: 25 (A)
